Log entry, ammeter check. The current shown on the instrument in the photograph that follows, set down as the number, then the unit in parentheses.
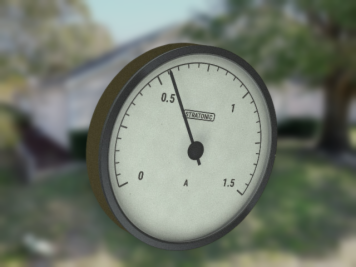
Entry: 0.55 (A)
